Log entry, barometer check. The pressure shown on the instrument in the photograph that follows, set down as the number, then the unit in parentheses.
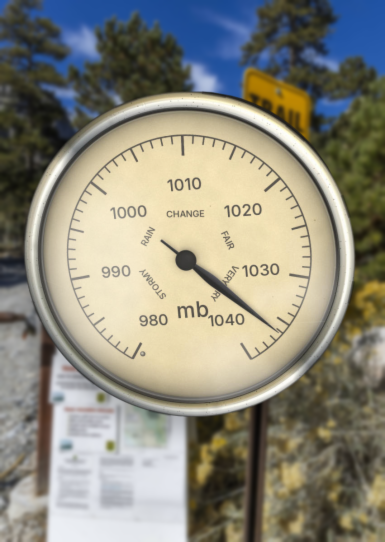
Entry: 1036 (mbar)
